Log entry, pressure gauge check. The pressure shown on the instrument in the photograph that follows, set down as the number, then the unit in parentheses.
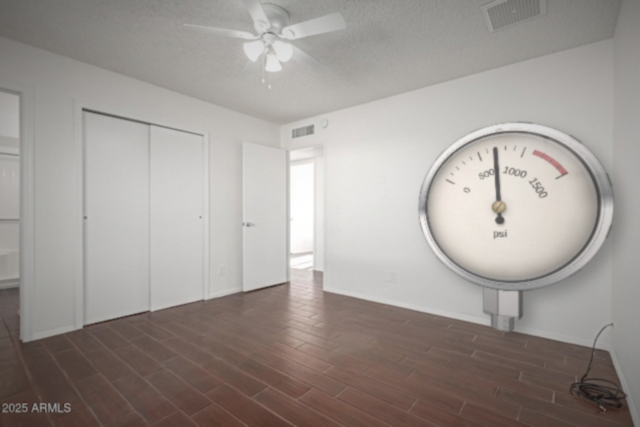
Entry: 700 (psi)
